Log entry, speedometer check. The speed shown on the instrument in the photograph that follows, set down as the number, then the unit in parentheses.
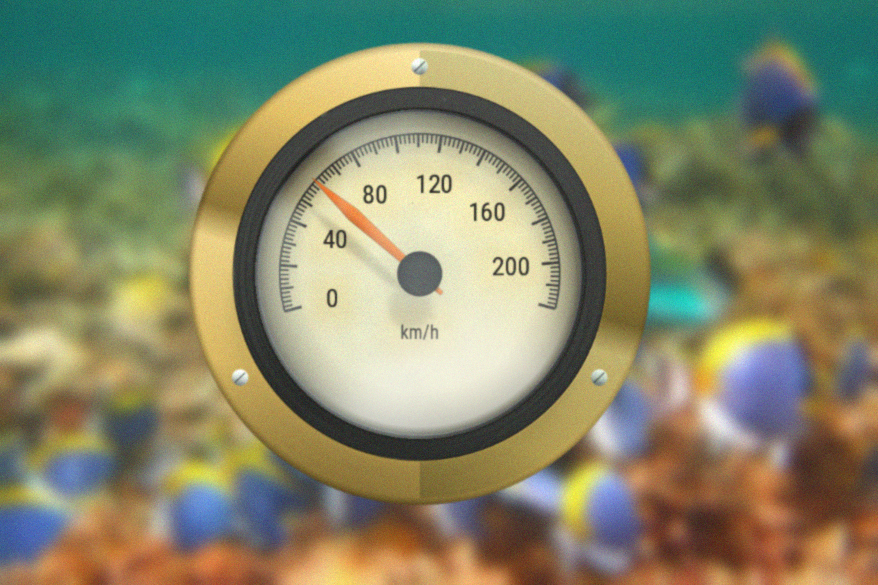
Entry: 60 (km/h)
